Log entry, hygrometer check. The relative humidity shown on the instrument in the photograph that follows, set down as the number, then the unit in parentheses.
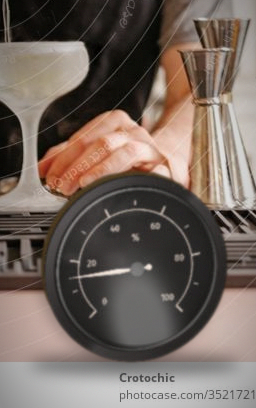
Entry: 15 (%)
